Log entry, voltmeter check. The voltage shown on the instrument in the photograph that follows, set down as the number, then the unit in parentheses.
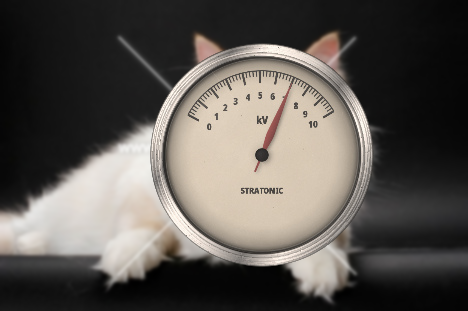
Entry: 7 (kV)
